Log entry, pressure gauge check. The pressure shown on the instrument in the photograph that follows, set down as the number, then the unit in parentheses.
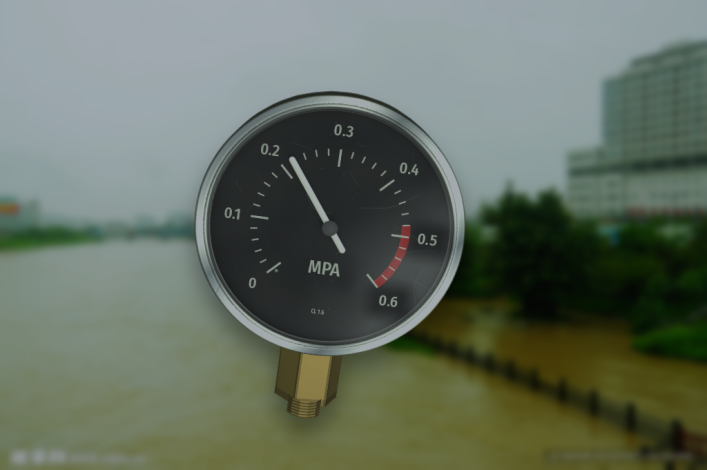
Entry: 0.22 (MPa)
